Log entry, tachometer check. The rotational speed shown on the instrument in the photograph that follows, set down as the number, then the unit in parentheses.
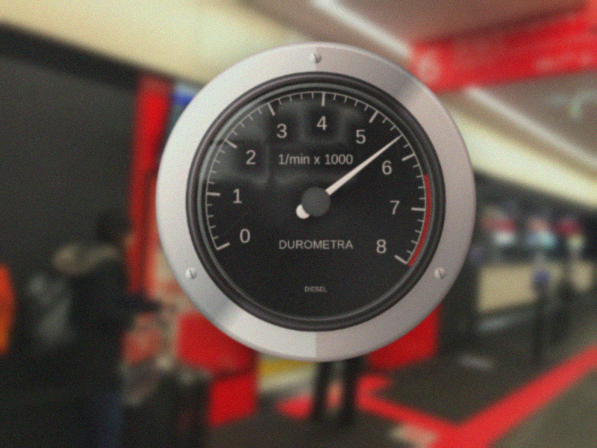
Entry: 5600 (rpm)
